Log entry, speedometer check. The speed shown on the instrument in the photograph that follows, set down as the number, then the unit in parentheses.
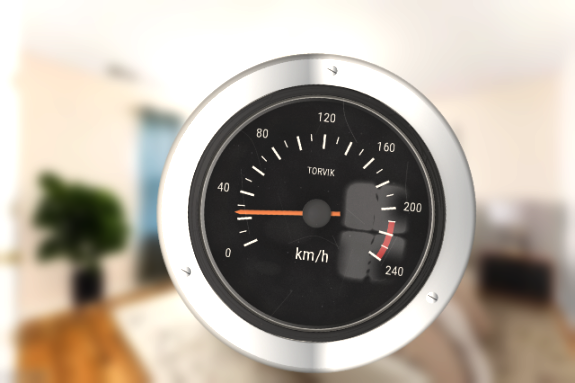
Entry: 25 (km/h)
